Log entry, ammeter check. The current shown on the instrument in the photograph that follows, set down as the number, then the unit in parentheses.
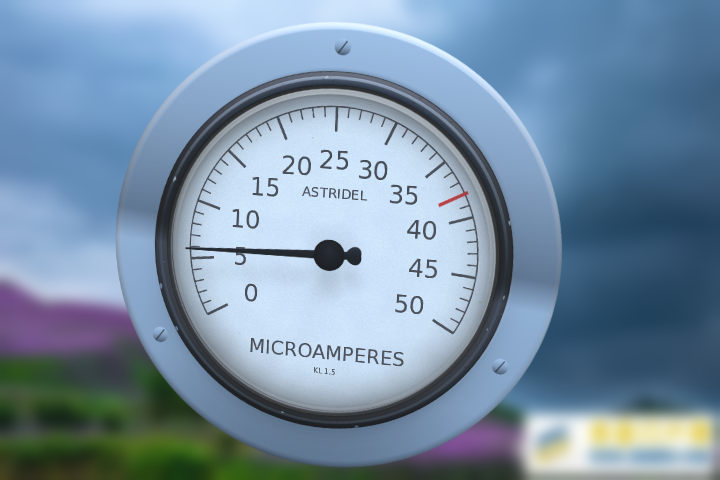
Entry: 6 (µA)
